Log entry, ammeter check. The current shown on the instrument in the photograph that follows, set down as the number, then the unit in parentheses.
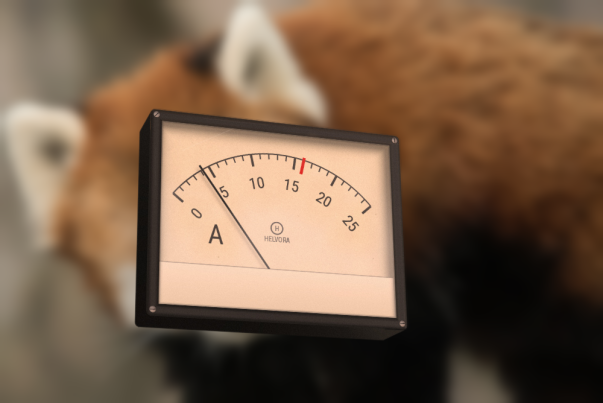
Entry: 4 (A)
